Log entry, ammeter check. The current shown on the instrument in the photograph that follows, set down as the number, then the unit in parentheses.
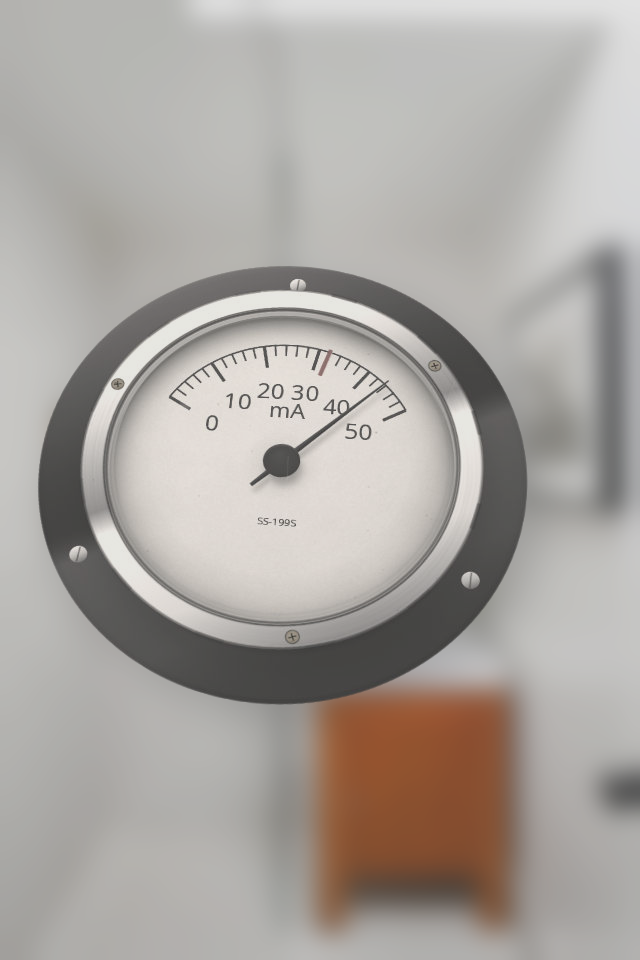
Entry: 44 (mA)
